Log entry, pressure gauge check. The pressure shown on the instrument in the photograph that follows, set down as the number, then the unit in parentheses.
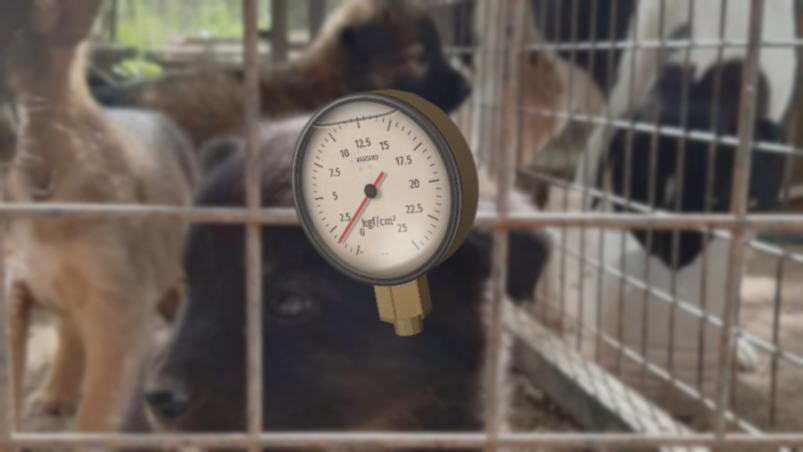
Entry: 1.5 (kg/cm²)
